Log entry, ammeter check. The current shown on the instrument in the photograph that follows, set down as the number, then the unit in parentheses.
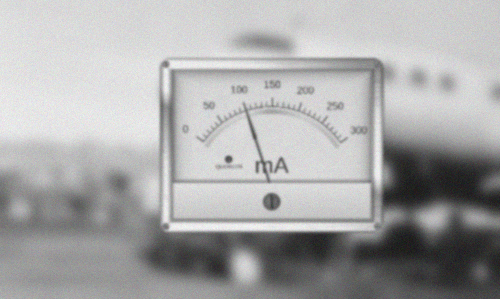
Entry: 100 (mA)
